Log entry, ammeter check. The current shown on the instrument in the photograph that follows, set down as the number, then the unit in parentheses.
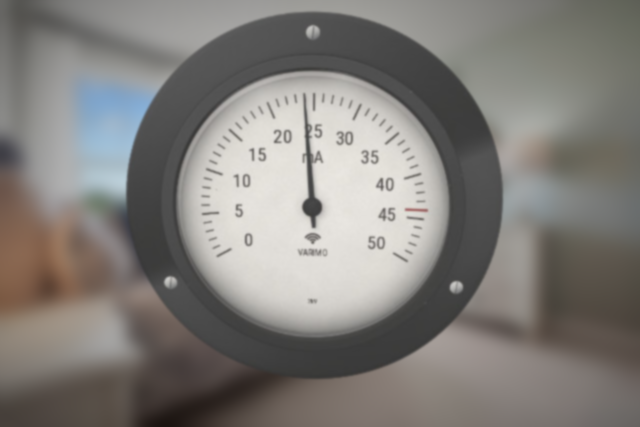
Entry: 24 (mA)
